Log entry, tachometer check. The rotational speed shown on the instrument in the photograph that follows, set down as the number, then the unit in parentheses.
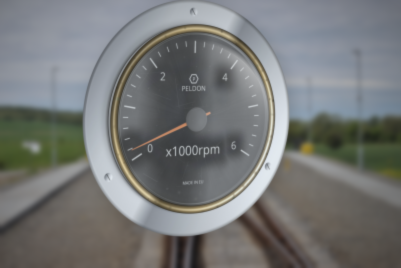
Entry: 200 (rpm)
